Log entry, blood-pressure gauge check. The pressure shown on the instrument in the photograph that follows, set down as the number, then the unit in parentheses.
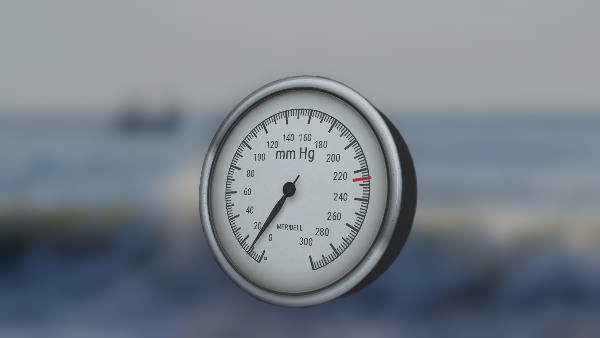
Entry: 10 (mmHg)
